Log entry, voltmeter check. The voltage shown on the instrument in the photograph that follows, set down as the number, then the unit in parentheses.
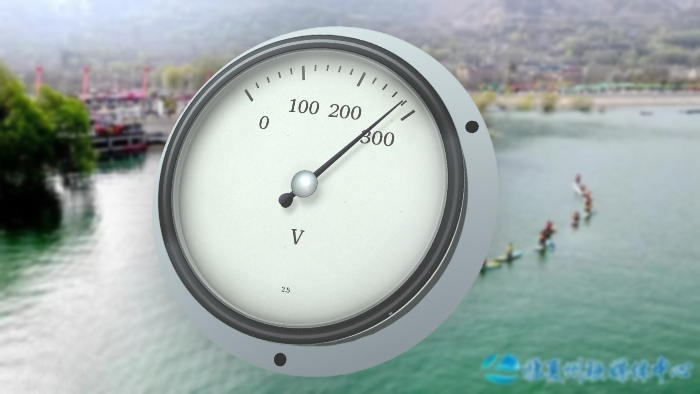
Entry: 280 (V)
